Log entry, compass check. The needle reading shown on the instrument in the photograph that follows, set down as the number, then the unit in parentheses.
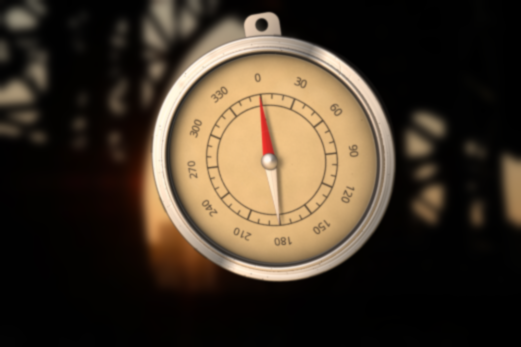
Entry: 0 (°)
